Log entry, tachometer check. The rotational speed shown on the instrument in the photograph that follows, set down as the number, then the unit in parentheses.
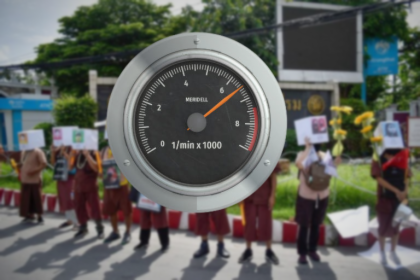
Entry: 6500 (rpm)
